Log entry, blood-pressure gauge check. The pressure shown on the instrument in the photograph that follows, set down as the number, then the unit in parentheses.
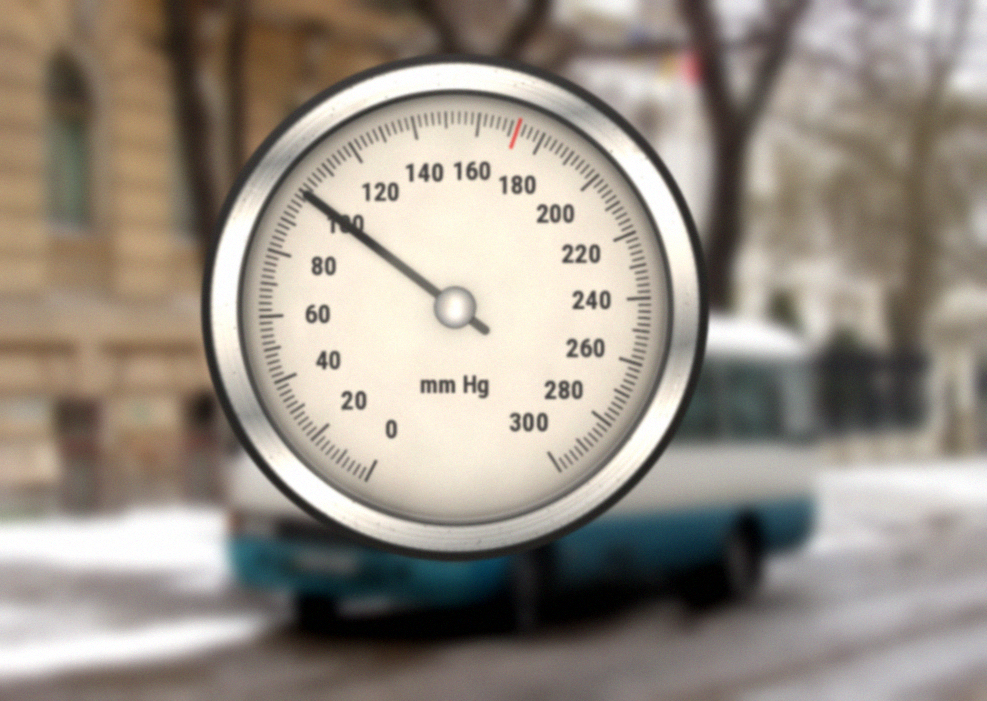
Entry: 100 (mmHg)
